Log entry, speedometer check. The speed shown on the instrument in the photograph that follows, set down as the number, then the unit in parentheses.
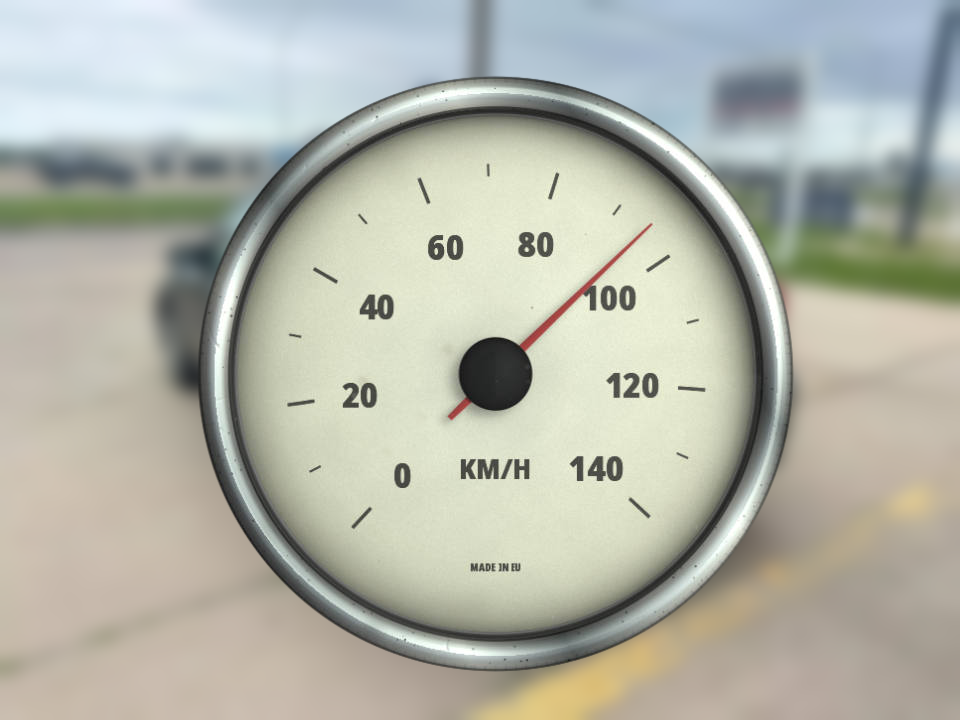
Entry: 95 (km/h)
